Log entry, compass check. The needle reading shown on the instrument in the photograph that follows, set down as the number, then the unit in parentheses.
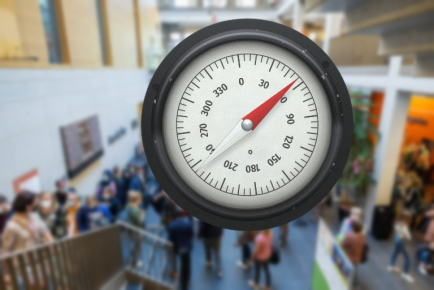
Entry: 55 (°)
